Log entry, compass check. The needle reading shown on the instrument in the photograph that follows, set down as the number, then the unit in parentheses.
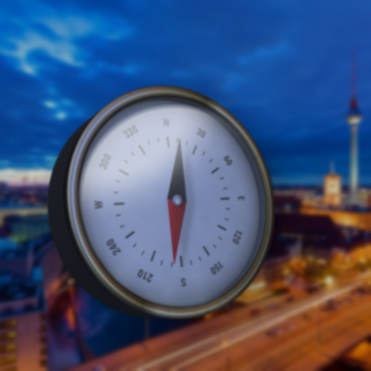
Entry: 190 (°)
